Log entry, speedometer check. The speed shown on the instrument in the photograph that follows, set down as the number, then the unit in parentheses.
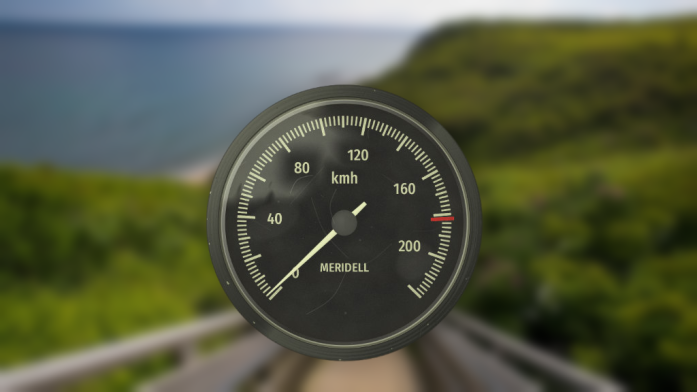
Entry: 2 (km/h)
